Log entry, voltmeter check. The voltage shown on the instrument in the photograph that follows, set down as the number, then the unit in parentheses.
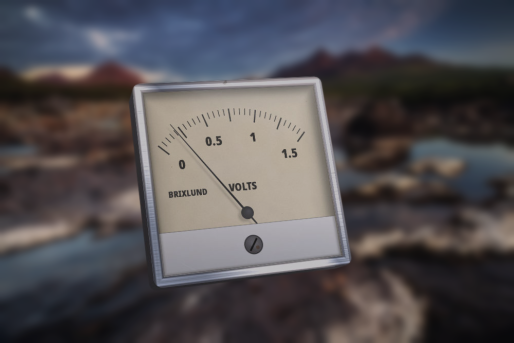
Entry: 0.2 (V)
